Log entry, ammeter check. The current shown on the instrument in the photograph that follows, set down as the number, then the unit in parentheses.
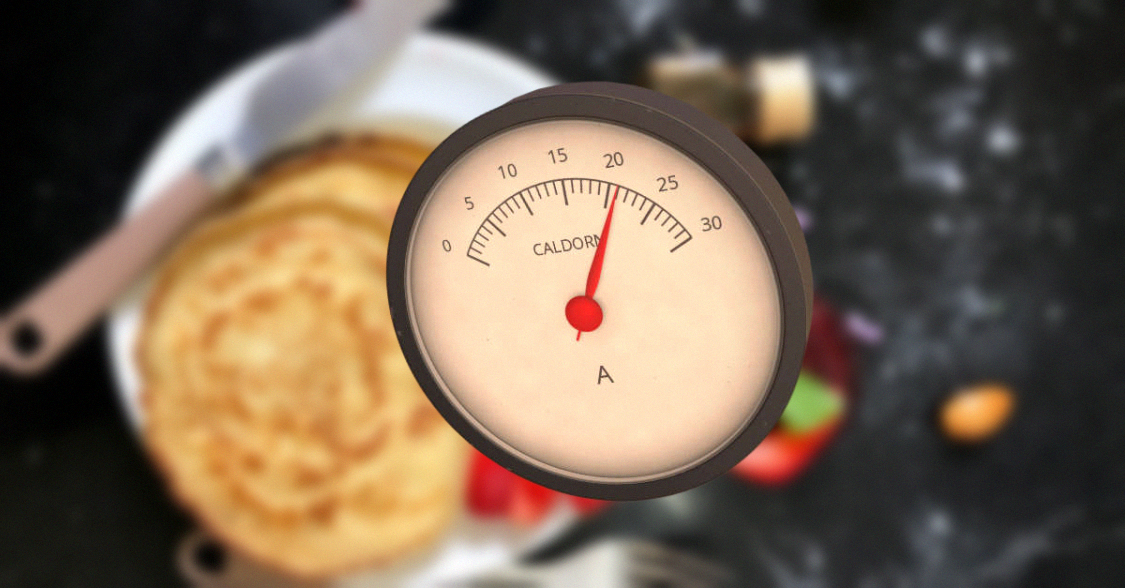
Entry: 21 (A)
